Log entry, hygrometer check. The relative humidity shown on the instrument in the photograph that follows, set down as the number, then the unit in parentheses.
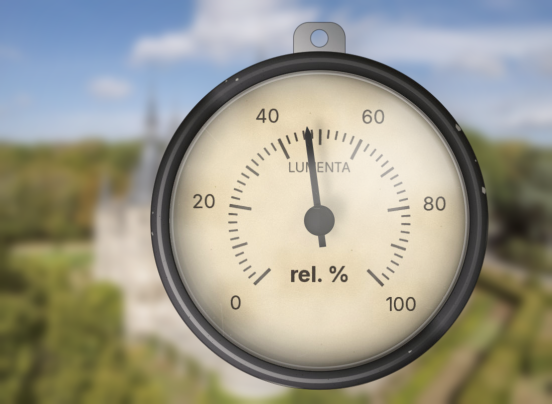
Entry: 47 (%)
